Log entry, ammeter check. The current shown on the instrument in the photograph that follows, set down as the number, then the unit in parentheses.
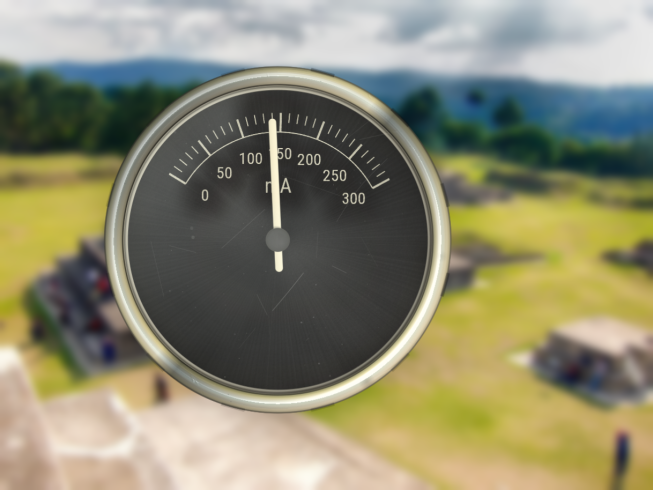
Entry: 140 (mA)
